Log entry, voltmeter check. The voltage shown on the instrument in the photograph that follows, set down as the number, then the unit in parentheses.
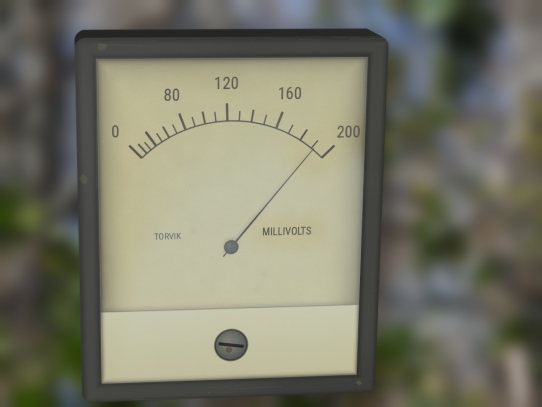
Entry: 190 (mV)
